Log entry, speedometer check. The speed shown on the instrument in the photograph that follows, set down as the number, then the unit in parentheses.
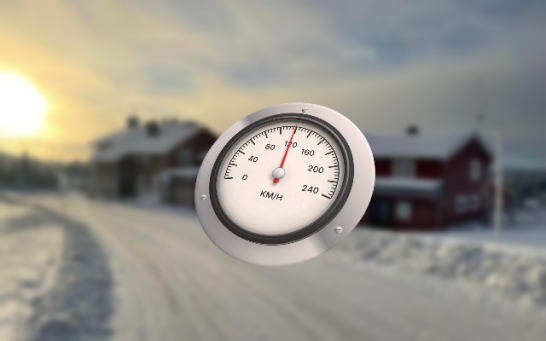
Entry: 120 (km/h)
